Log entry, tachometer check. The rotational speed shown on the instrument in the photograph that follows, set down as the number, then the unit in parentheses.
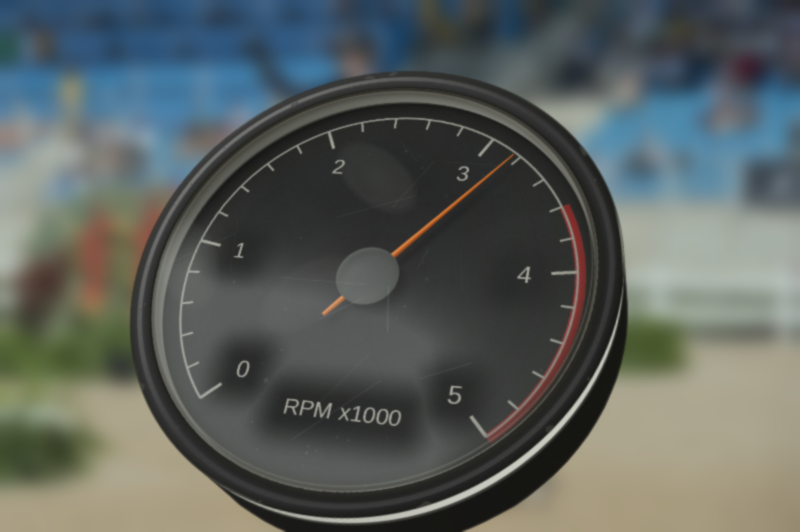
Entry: 3200 (rpm)
